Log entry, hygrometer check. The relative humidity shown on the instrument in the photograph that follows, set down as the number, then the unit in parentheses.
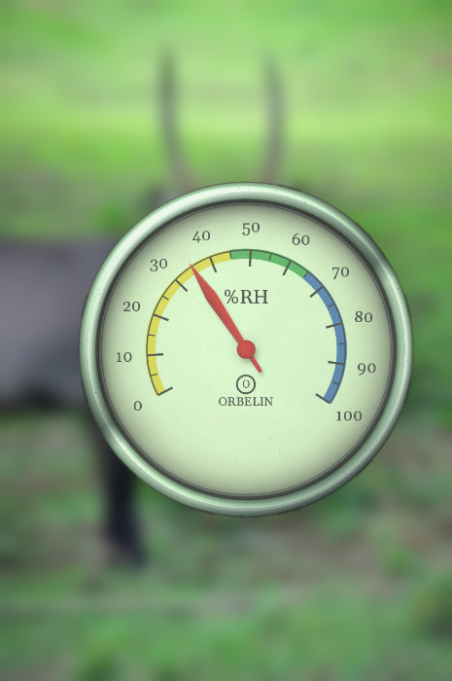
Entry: 35 (%)
